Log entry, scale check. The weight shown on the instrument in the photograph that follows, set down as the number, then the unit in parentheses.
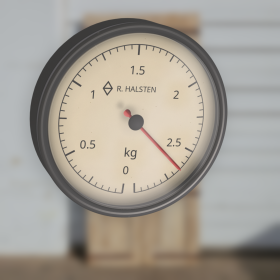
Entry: 2.65 (kg)
